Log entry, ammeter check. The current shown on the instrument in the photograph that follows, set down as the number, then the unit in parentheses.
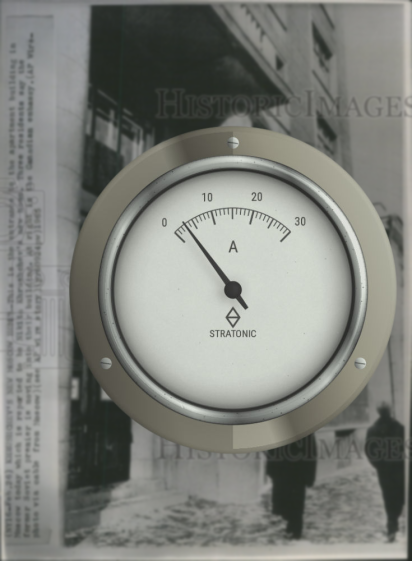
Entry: 3 (A)
